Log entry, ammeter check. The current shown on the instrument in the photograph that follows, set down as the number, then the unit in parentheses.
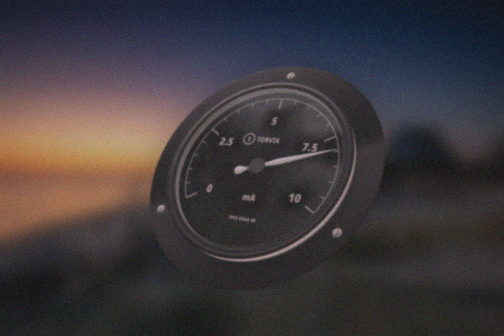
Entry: 8 (mA)
